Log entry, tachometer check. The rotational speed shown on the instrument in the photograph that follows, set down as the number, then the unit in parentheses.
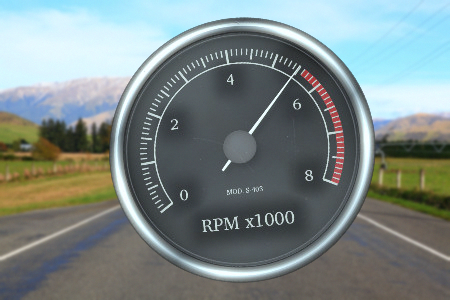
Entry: 5500 (rpm)
